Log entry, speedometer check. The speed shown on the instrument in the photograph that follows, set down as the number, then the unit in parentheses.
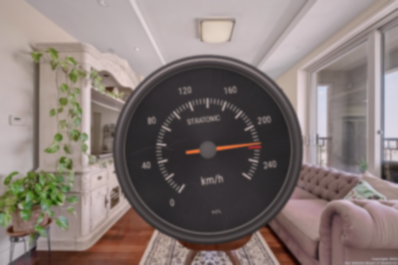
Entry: 220 (km/h)
